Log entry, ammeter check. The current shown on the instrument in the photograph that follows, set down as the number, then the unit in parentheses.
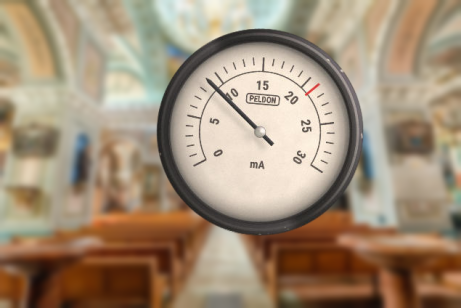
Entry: 9 (mA)
